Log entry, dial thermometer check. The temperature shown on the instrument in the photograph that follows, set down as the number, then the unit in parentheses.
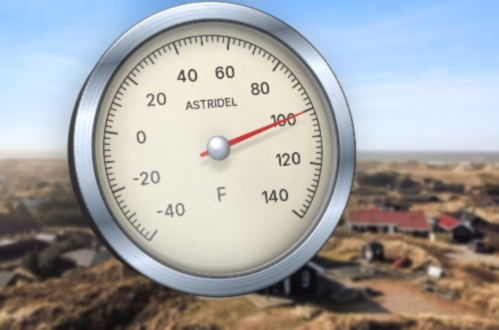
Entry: 100 (°F)
